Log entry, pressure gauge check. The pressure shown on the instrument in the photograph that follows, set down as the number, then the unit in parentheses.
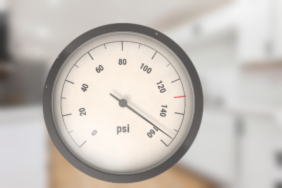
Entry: 155 (psi)
